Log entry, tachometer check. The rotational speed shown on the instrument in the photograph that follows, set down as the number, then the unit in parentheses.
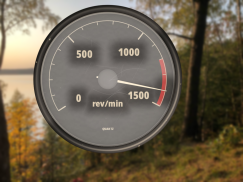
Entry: 1400 (rpm)
